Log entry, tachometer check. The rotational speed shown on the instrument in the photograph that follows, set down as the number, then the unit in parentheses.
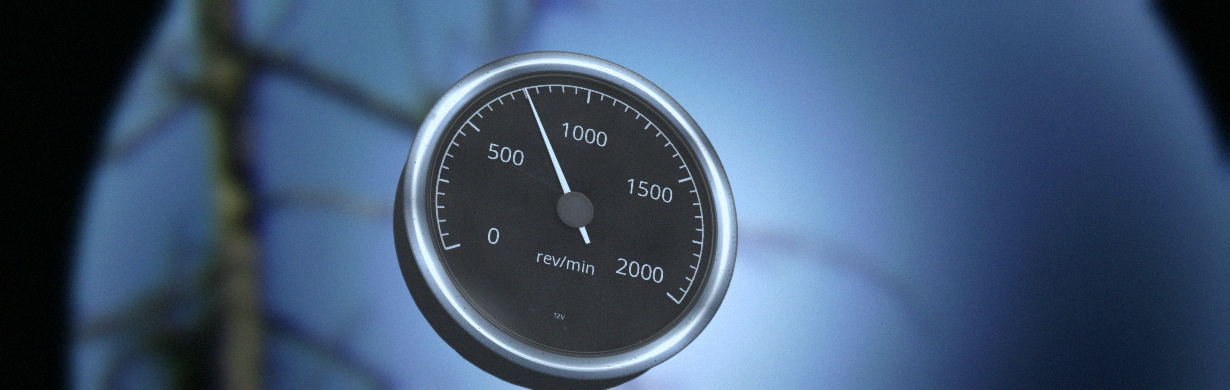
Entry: 750 (rpm)
